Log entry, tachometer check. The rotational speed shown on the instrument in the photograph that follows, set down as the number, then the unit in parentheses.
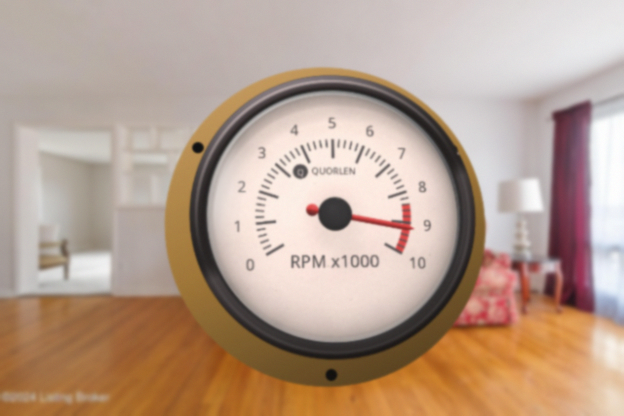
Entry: 9200 (rpm)
